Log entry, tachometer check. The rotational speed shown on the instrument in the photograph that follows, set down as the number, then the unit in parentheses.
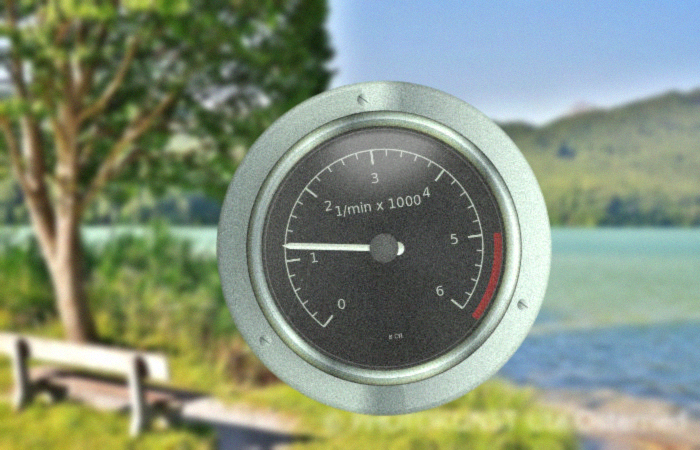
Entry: 1200 (rpm)
